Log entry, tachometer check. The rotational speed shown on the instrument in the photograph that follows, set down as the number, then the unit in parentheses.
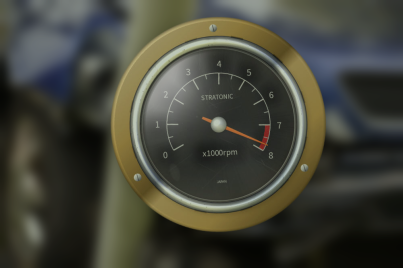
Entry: 7750 (rpm)
